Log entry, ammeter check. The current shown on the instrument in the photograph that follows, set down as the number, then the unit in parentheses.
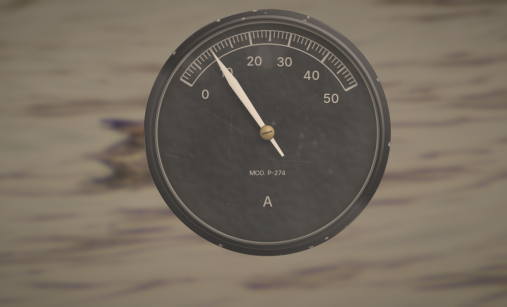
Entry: 10 (A)
